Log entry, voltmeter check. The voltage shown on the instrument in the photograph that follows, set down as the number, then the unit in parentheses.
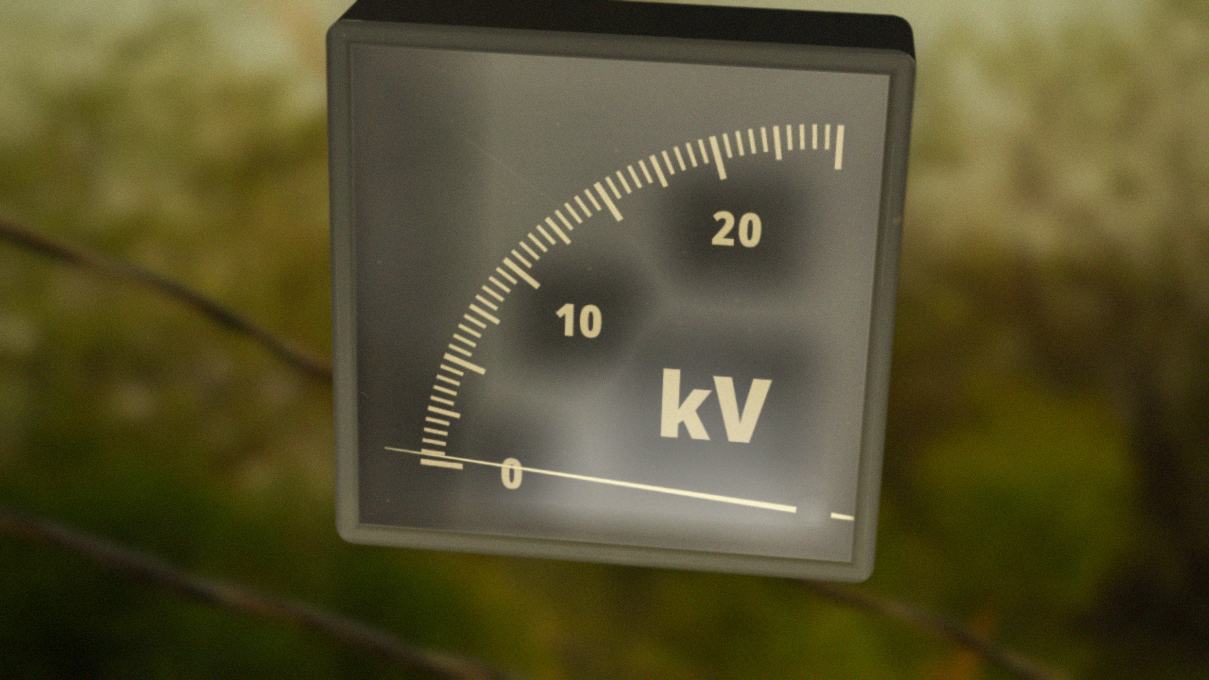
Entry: 0.5 (kV)
